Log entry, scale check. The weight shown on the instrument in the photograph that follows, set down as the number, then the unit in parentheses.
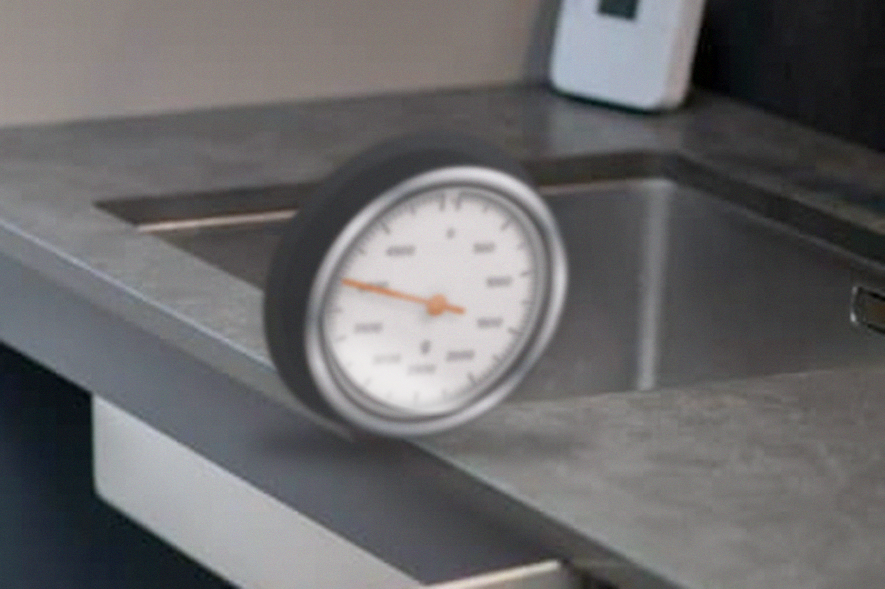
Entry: 4000 (g)
